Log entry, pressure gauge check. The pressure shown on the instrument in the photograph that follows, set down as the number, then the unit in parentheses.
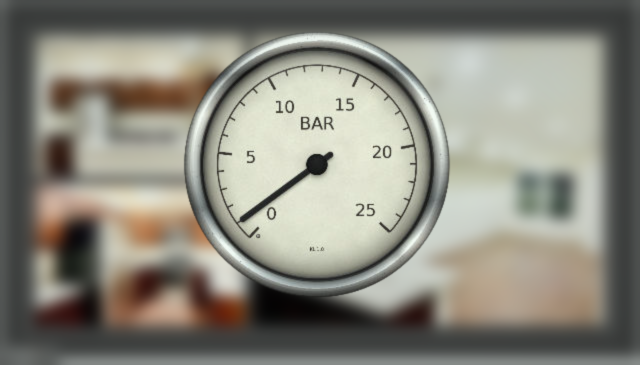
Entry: 1 (bar)
